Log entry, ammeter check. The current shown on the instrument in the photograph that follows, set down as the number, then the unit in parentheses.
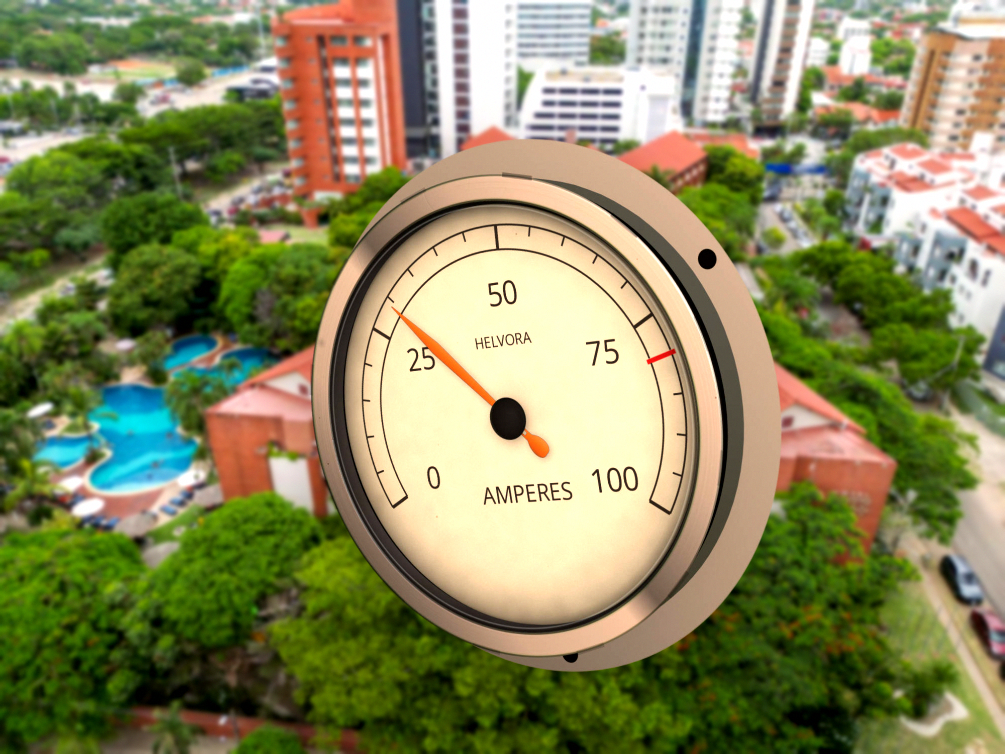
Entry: 30 (A)
